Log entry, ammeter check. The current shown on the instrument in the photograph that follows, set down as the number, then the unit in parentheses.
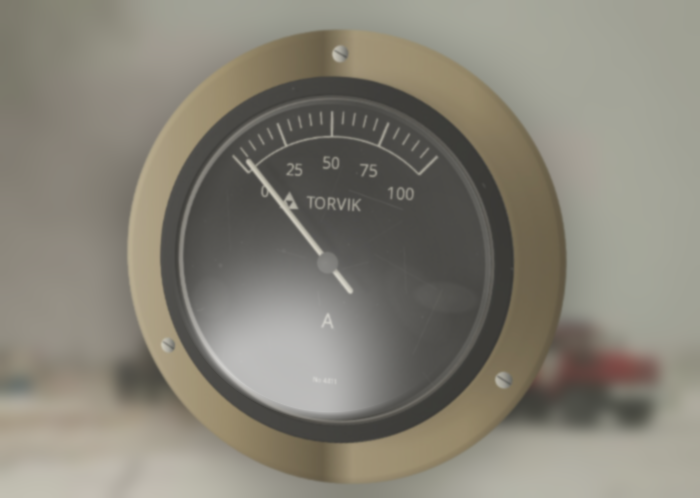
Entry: 5 (A)
